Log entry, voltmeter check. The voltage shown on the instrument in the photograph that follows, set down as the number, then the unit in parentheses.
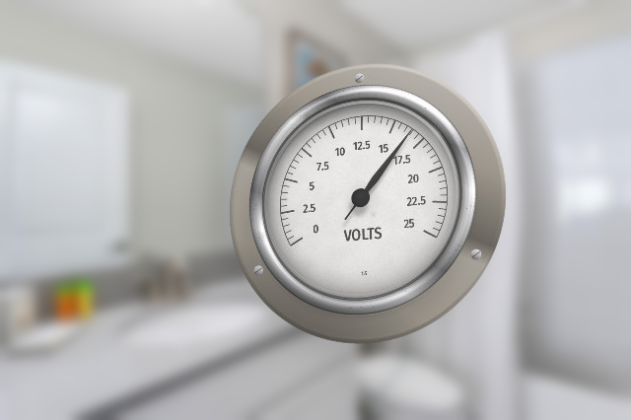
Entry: 16.5 (V)
